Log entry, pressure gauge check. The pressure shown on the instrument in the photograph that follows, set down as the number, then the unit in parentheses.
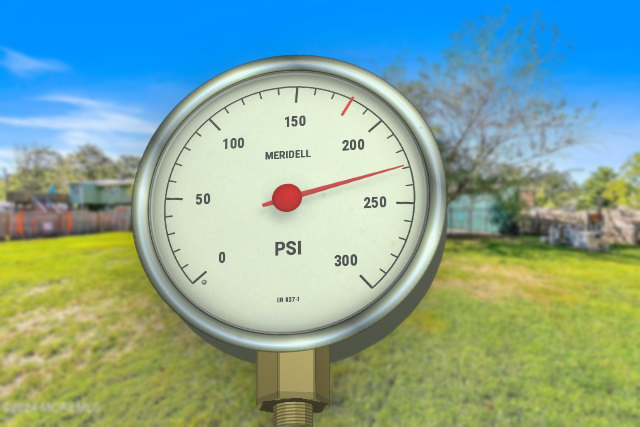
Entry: 230 (psi)
